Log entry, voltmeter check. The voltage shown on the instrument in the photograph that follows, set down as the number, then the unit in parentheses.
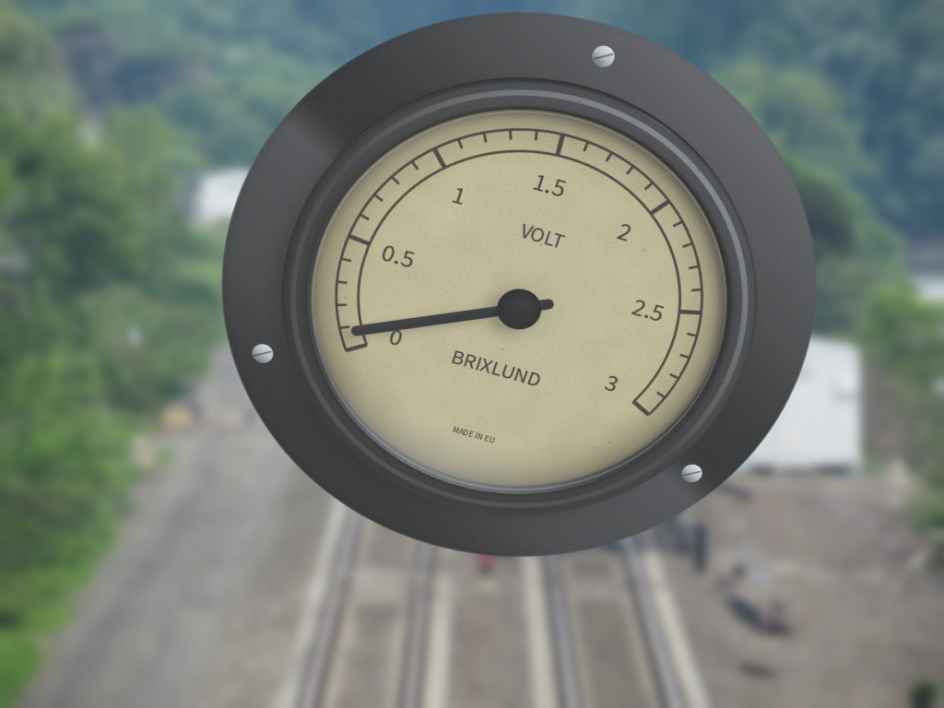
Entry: 0.1 (V)
